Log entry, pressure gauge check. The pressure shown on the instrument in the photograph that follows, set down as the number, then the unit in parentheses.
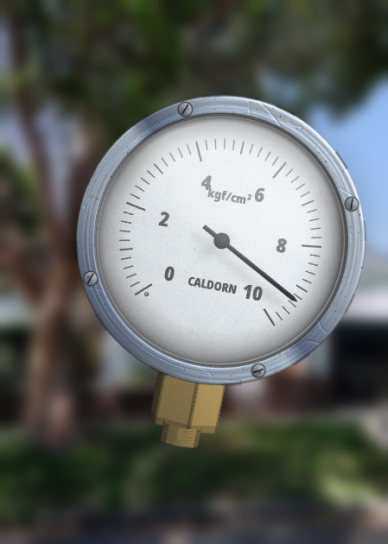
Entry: 9.3 (kg/cm²)
